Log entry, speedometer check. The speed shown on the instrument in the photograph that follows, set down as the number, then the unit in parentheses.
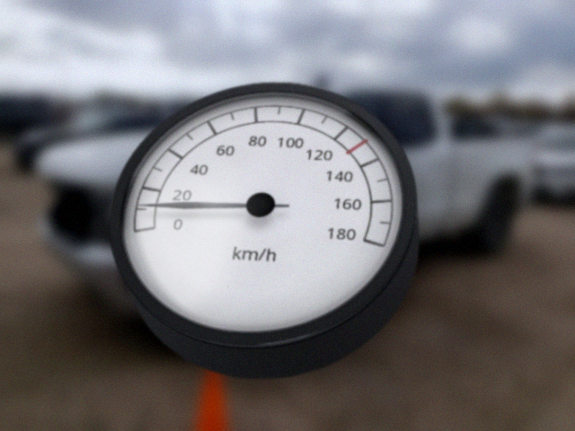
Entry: 10 (km/h)
